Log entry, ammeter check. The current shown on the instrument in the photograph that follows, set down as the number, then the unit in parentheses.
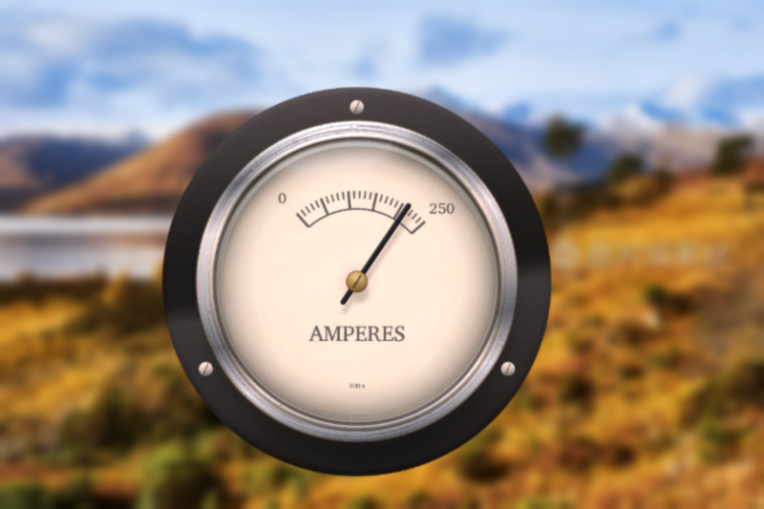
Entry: 210 (A)
